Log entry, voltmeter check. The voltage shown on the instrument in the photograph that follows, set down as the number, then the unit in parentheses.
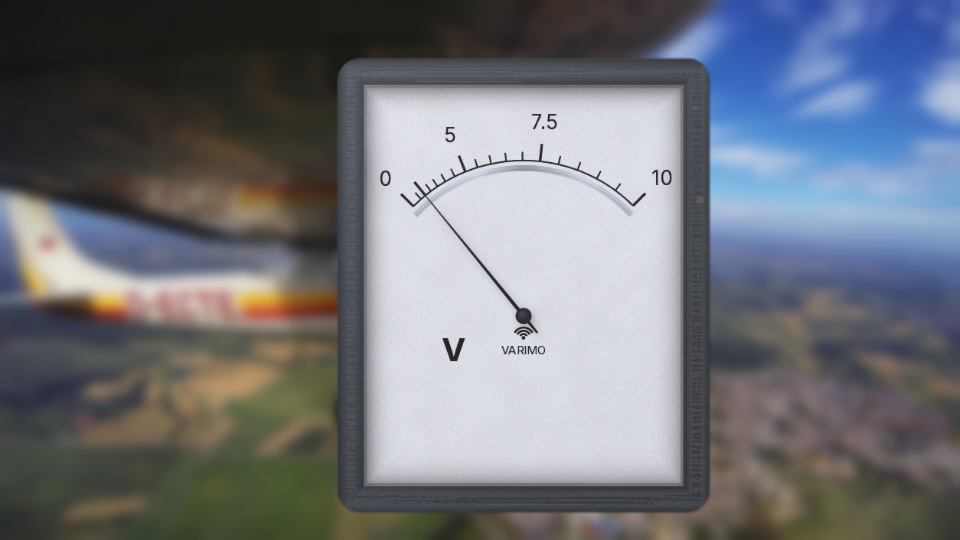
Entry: 2.5 (V)
